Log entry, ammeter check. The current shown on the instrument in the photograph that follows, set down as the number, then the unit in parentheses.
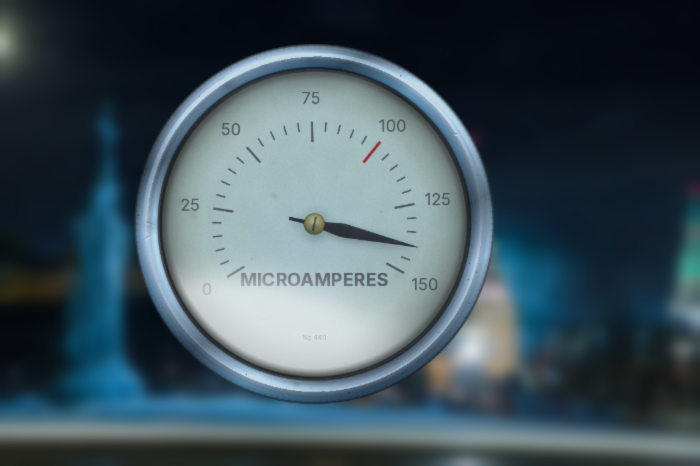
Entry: 140 (µA)
